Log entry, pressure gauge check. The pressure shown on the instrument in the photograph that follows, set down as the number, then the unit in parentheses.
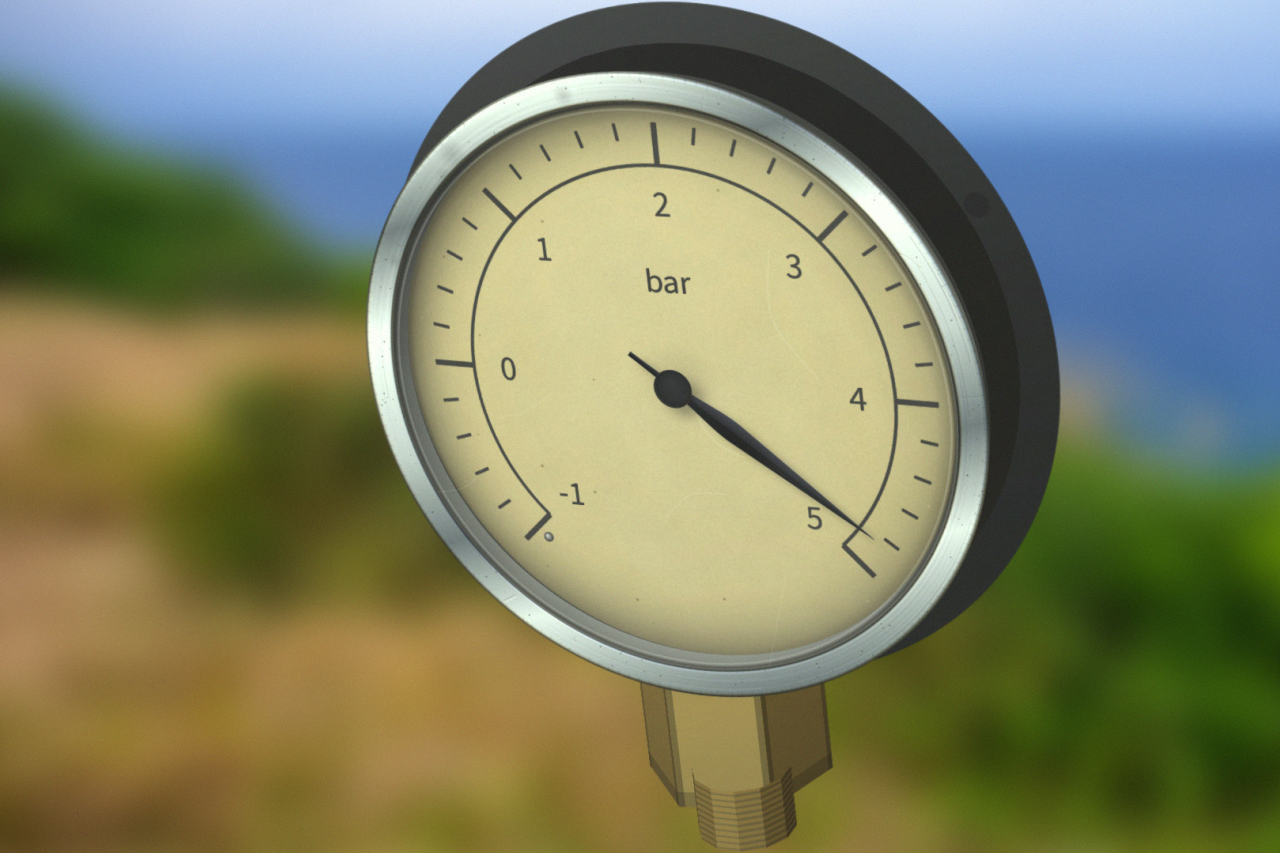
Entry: 4.8 (bar)
